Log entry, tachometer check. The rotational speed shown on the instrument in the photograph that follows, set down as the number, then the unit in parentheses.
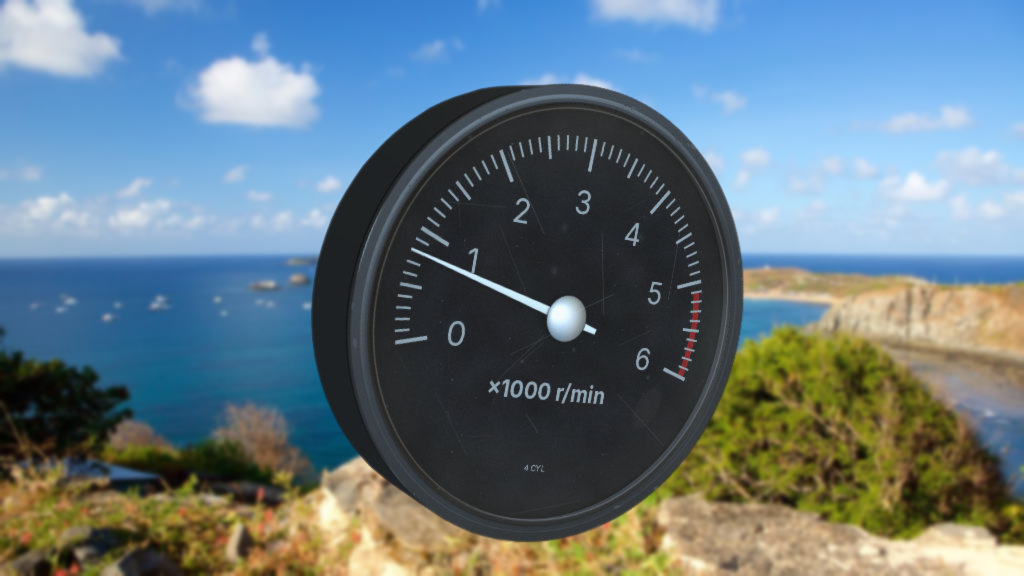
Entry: 800 (rpm)
